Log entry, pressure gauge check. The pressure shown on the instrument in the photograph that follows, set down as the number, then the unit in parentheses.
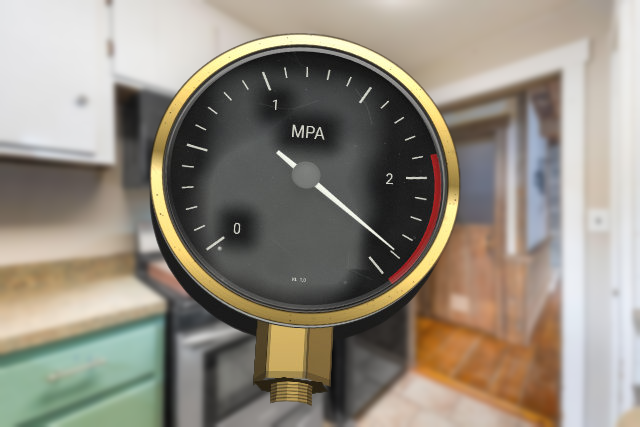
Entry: 2.4 (MPa)
